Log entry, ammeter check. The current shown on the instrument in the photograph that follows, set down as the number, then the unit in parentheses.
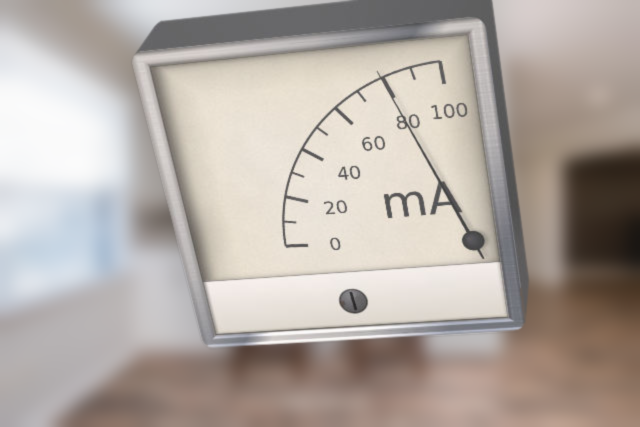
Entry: 80 (mA)
